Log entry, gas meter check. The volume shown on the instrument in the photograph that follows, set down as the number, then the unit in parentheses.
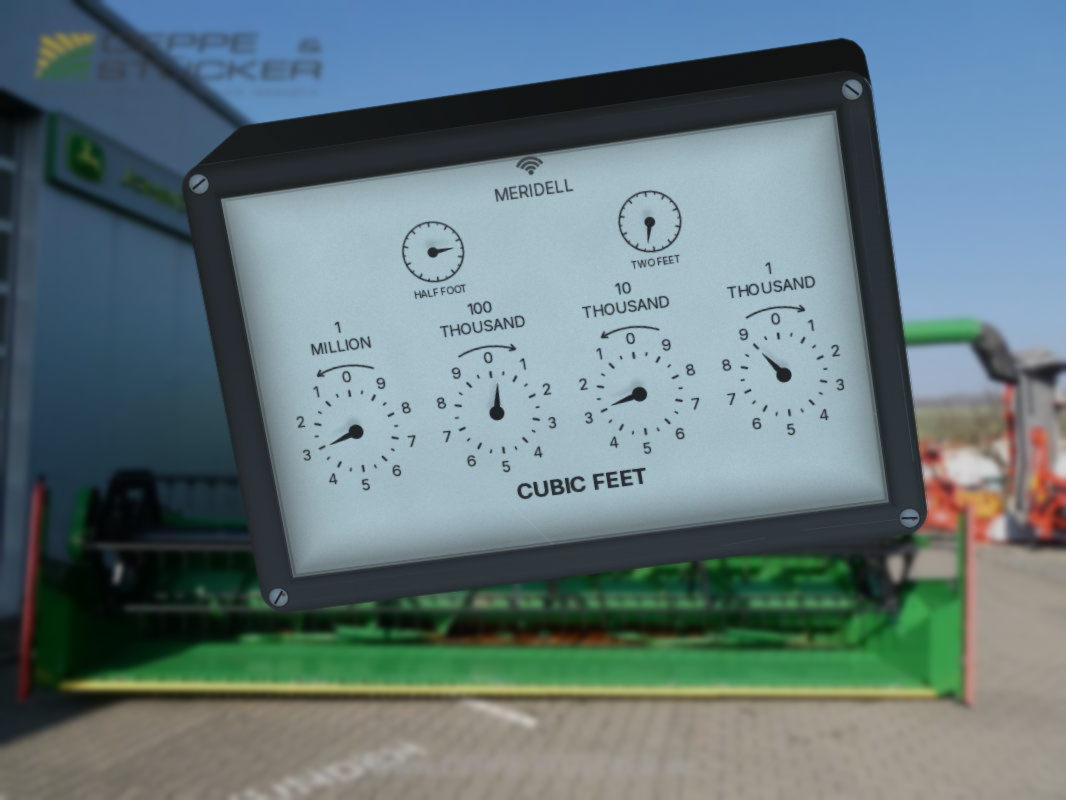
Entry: 302900 (ft³)
